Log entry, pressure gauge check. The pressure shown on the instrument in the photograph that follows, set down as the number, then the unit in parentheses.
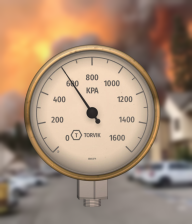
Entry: 600 (kPa)
